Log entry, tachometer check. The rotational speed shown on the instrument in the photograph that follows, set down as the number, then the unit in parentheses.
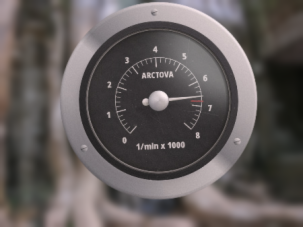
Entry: 6600 (rpm)
